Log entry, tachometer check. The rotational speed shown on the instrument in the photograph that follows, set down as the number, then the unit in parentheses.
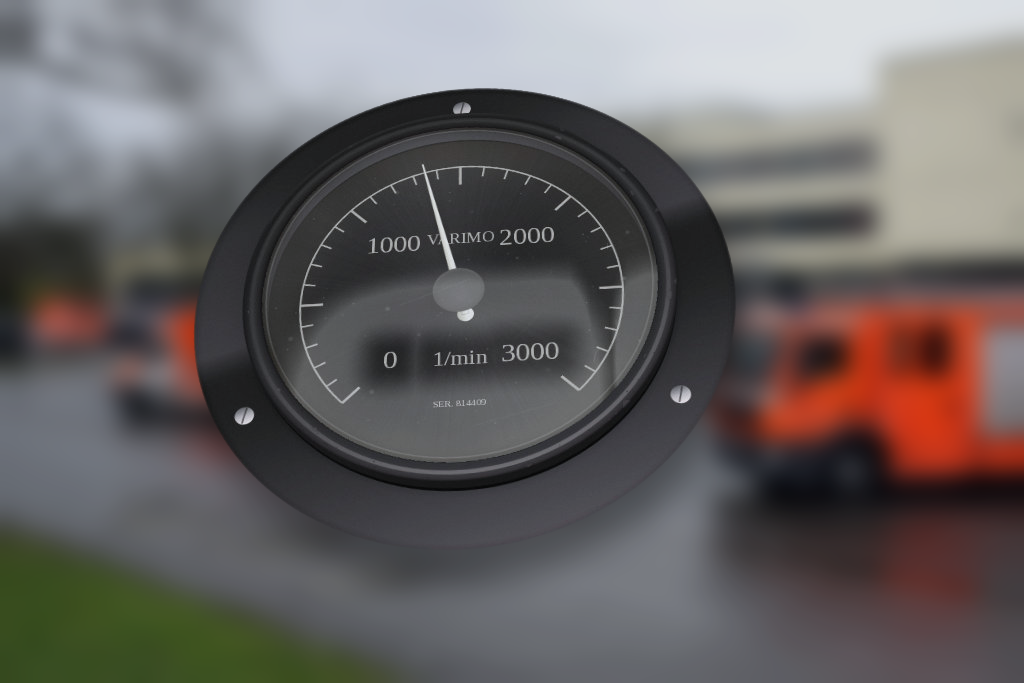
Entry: 1350 (rpm)
